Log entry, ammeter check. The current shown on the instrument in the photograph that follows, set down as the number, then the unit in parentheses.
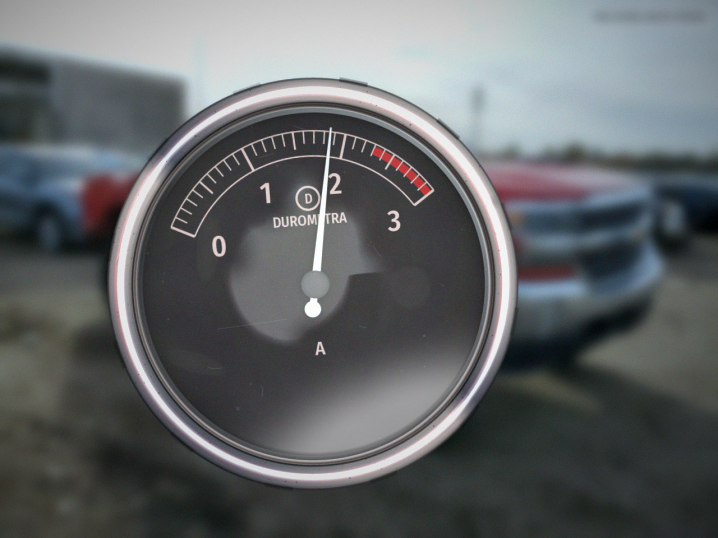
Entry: 1.85 (A)
